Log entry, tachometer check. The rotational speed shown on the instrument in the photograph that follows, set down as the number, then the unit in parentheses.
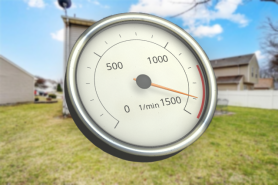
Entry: 1400 (rpm)
